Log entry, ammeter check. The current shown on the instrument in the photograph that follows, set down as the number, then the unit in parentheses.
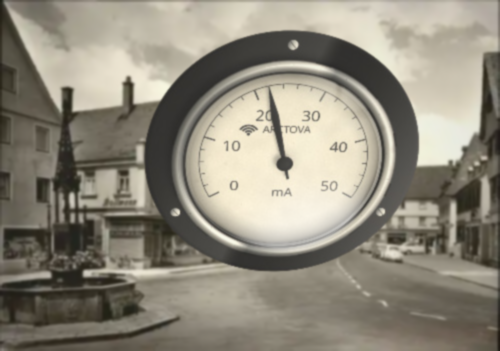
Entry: 22 (mA)
